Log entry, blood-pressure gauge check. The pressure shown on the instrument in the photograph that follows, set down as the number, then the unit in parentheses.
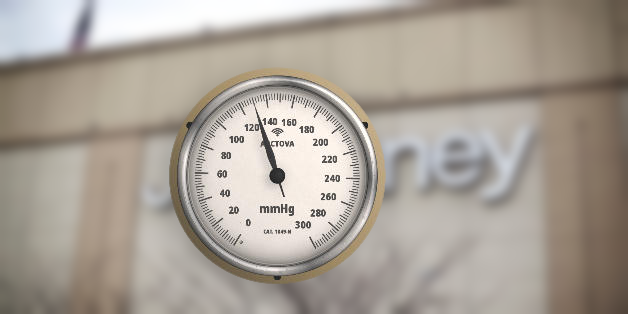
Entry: 130 (mmHg)
